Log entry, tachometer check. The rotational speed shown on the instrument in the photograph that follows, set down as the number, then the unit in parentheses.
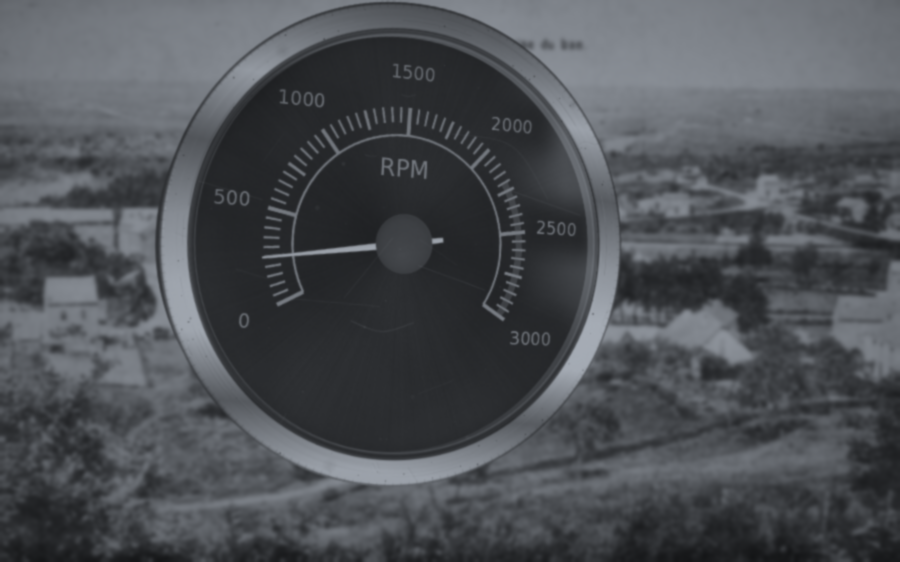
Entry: 250 (rpm)
